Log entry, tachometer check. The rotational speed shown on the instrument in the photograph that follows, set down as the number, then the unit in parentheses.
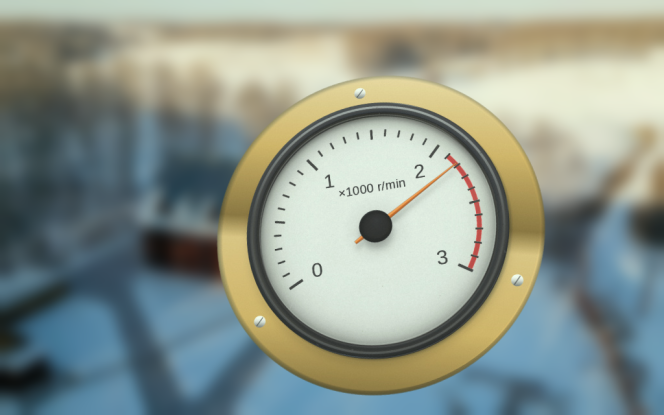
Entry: 2200 (rpm)
